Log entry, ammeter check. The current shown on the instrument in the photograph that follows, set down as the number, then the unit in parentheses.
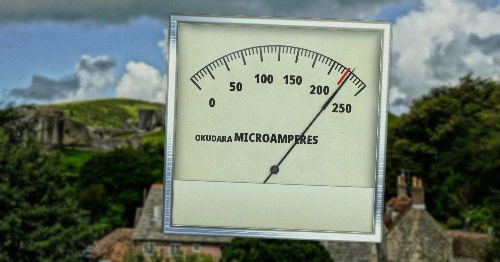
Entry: 225 (µA)
